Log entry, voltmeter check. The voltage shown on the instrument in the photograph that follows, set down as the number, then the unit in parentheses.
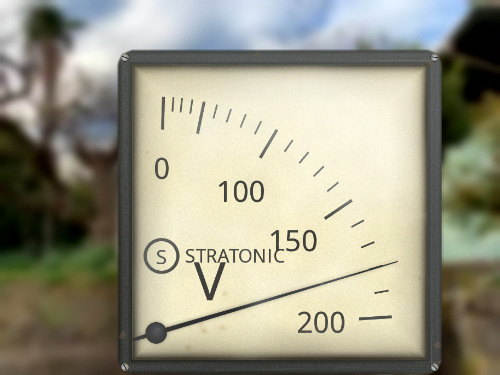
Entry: 180 (V)
